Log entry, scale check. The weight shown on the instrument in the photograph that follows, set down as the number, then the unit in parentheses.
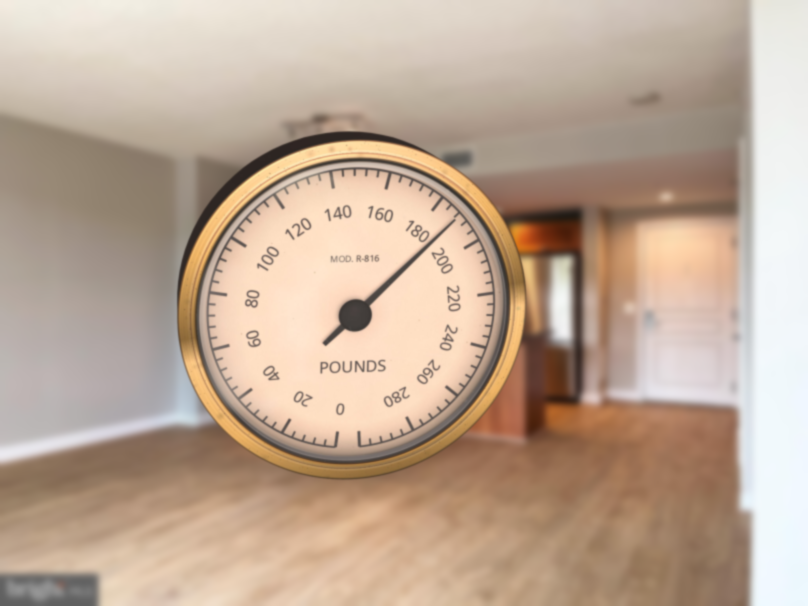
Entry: 188 (lb)
